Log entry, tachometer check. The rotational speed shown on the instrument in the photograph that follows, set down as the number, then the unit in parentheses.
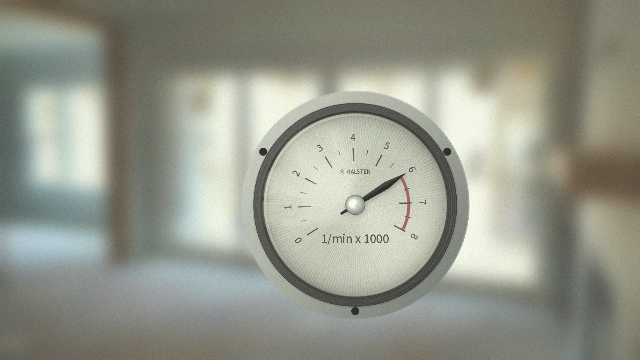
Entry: 6000 (rpm)
